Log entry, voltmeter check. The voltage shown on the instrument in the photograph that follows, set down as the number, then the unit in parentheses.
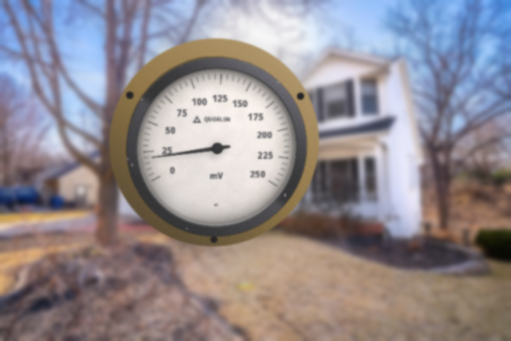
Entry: 20 (mV)
